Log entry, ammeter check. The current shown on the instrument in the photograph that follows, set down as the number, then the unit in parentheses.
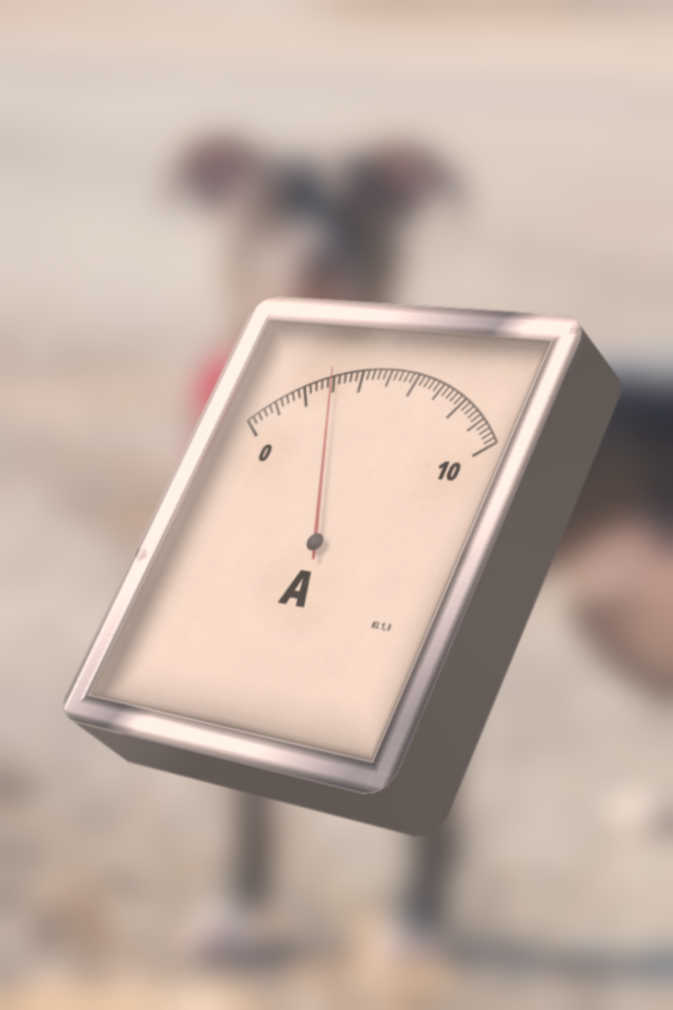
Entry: 3 (A)
